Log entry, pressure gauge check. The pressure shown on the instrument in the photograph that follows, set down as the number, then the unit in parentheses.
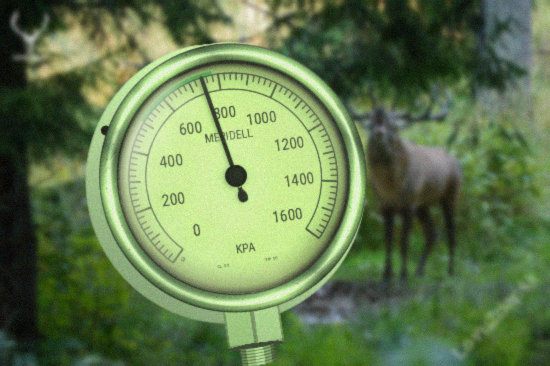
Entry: 740 (kPa)
